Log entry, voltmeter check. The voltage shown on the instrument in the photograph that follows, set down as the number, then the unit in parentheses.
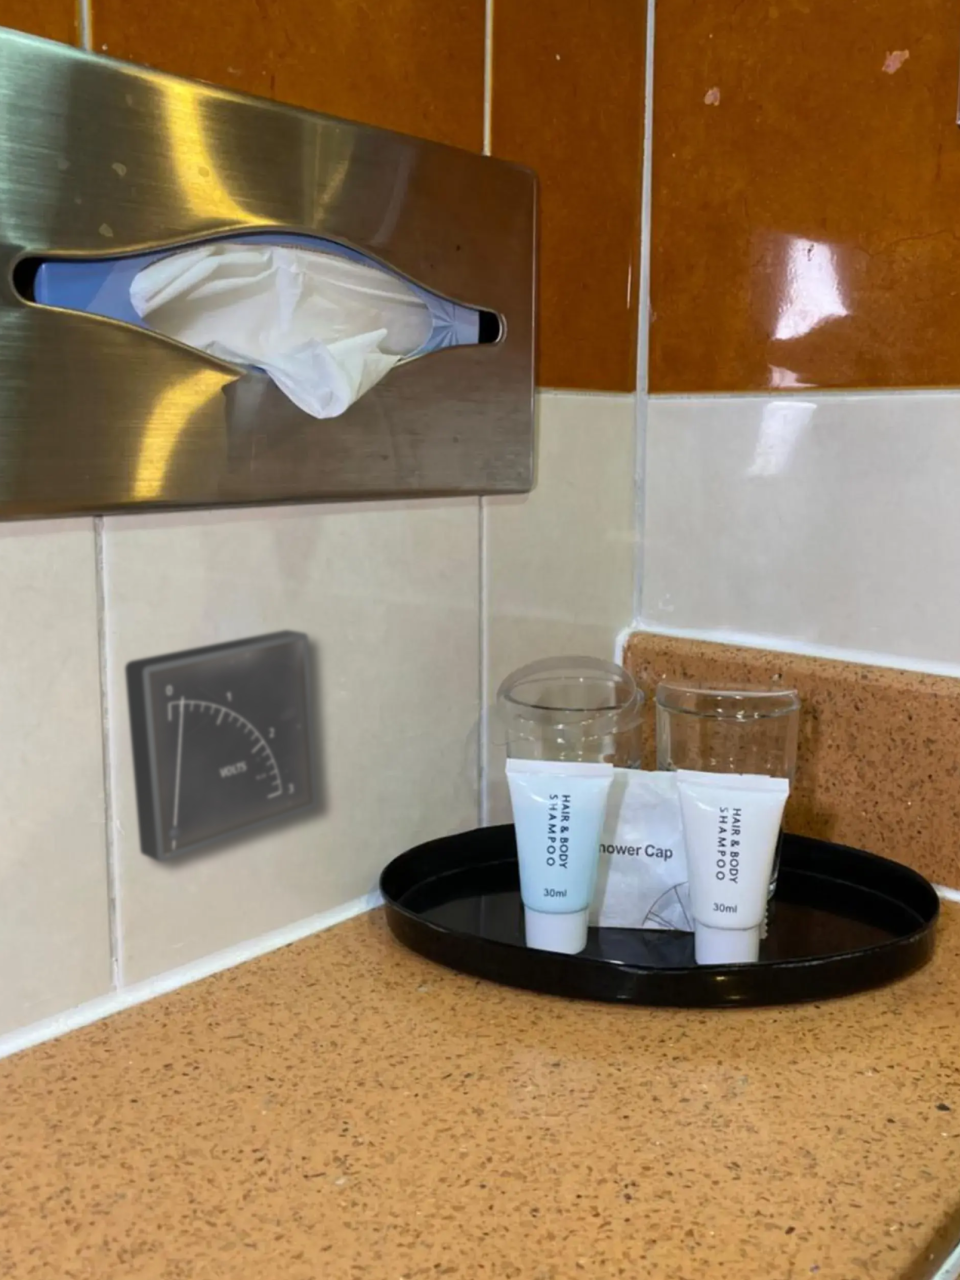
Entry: 0.2 (V)
